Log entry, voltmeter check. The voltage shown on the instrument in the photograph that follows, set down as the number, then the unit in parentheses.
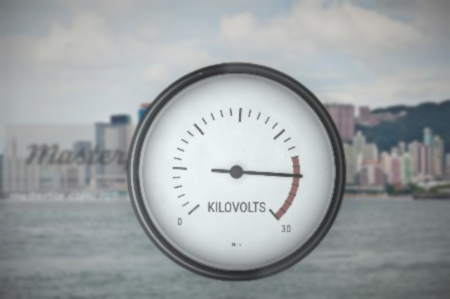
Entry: 25 (kV)
